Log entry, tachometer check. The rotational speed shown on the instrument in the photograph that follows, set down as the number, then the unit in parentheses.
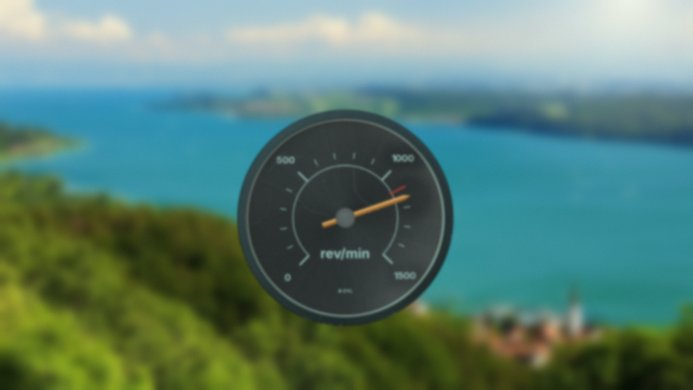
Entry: 1150 (rpm)
